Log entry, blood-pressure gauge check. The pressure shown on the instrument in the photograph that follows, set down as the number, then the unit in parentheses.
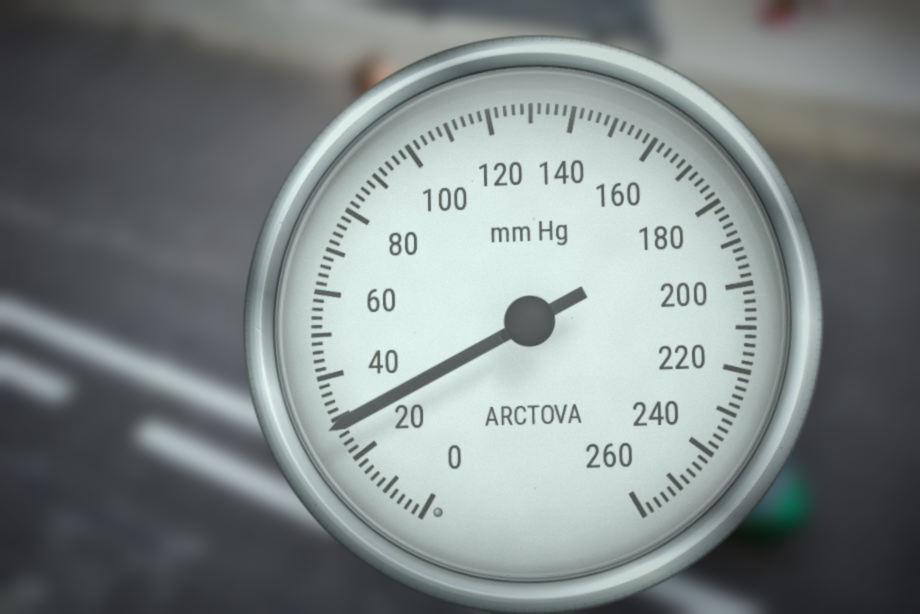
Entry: 28 (mmHg)
